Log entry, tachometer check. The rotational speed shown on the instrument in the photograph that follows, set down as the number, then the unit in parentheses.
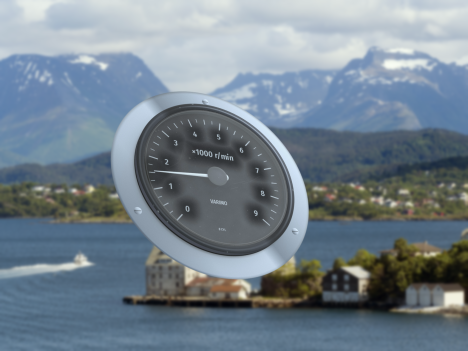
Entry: 1500 (rpm)
